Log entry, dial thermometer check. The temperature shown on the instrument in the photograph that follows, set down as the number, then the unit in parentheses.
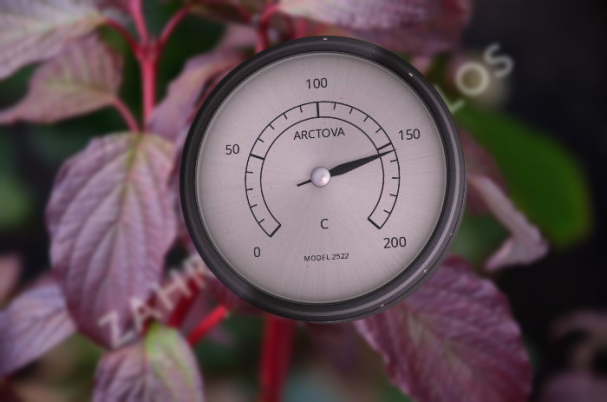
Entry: 155 (°C)
